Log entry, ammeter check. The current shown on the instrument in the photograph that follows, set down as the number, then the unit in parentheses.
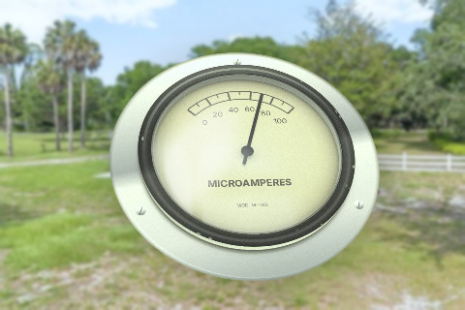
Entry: 70 (µA)
